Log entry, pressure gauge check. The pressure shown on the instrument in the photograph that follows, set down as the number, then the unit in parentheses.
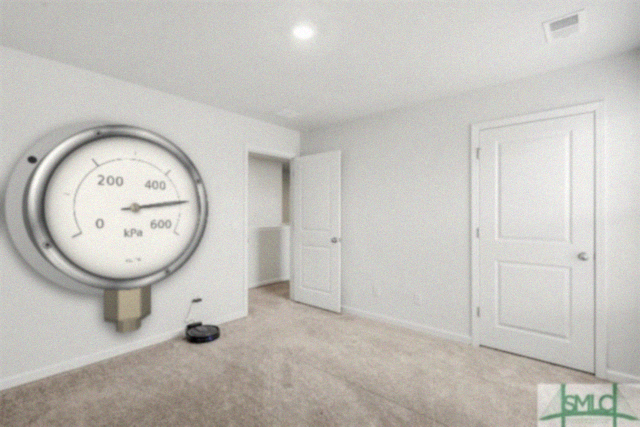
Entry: 500 (kPa)
